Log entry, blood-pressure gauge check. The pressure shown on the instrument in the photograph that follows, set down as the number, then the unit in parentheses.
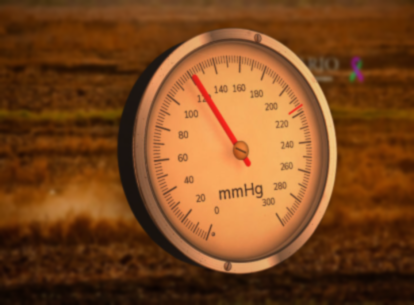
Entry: 120 (mmHg)
